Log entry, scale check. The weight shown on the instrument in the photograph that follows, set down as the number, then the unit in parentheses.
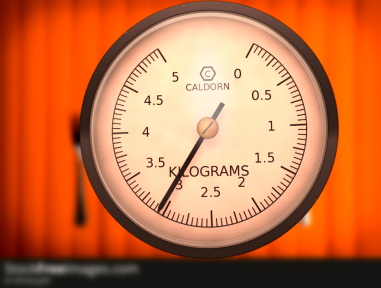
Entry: 3.05 (kg)
